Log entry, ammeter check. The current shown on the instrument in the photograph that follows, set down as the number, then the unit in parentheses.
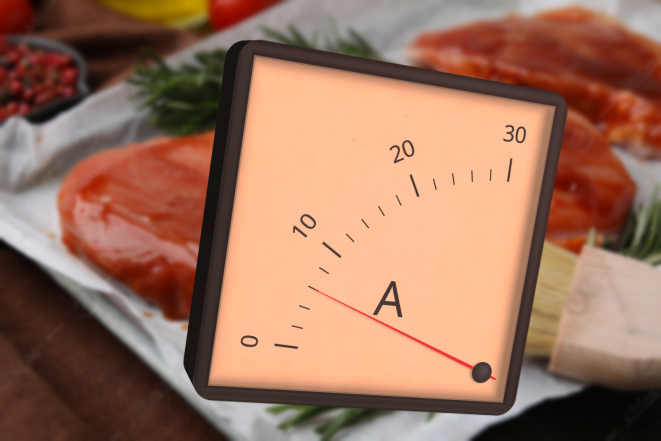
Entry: 6 (A)
